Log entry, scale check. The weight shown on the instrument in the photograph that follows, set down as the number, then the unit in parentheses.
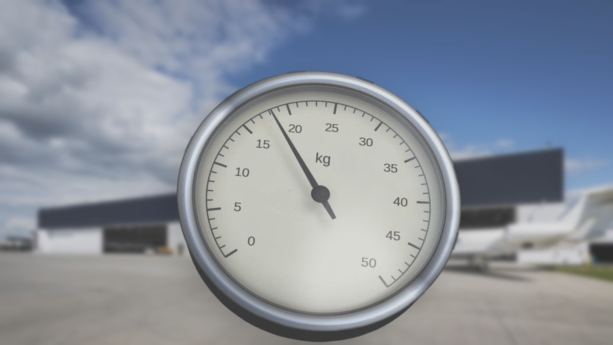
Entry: 18 (kg)
